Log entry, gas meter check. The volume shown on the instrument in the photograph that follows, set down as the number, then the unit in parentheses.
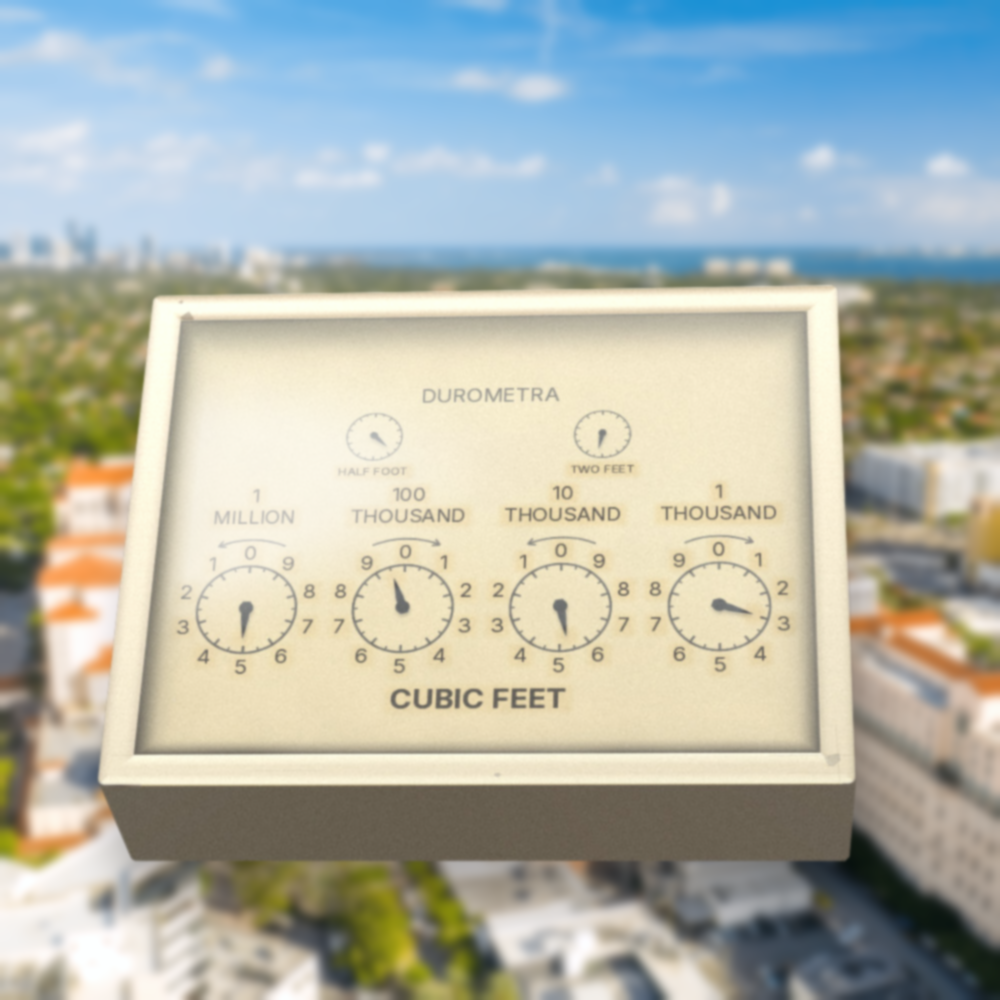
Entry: 495300 (ft³)
